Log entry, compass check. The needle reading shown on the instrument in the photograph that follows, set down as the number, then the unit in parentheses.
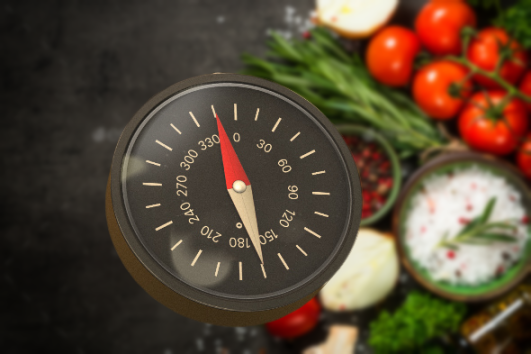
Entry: 345 (°)
